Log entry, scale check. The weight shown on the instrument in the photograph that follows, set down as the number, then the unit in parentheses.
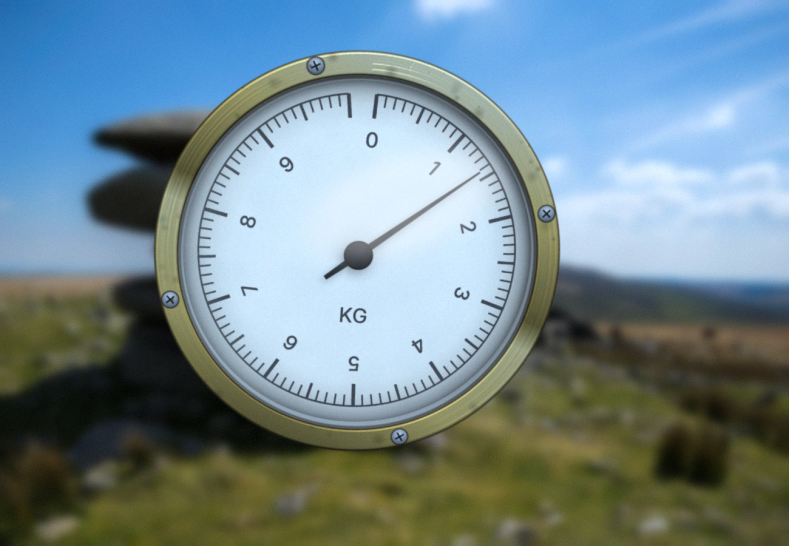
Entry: 1.4 (kg)
